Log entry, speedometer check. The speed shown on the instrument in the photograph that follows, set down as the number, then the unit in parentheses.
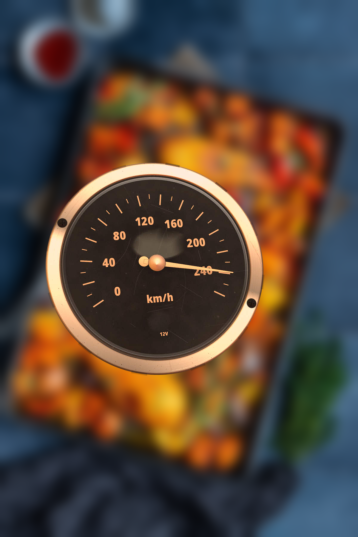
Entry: 240 (km/h)
